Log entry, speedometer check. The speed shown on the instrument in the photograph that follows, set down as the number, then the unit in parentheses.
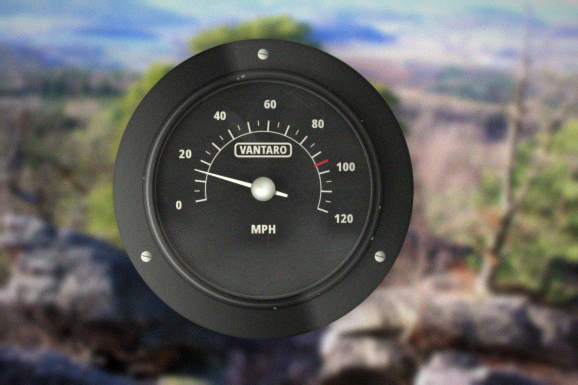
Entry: 15 (mph)
